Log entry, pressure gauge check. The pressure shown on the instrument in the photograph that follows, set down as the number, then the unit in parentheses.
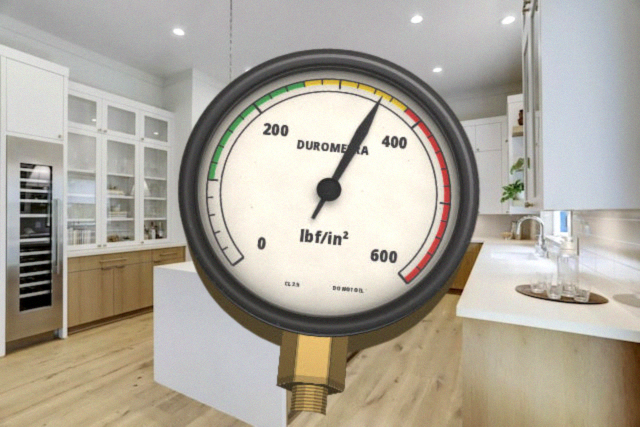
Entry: 350 (psi)
